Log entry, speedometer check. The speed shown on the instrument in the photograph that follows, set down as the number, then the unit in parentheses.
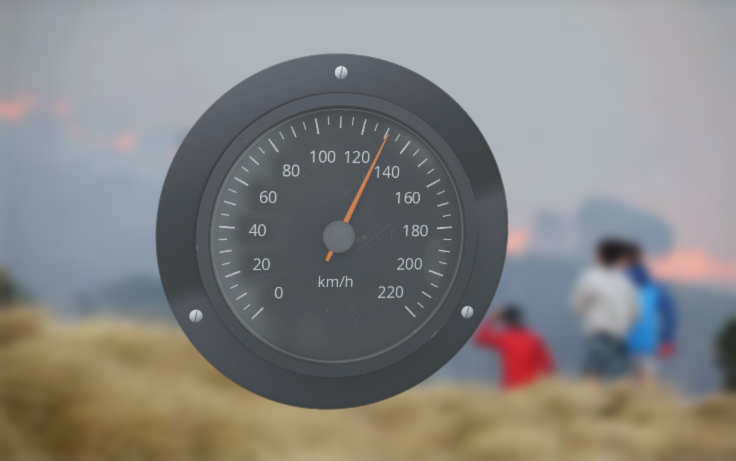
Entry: 130 (km/h)
